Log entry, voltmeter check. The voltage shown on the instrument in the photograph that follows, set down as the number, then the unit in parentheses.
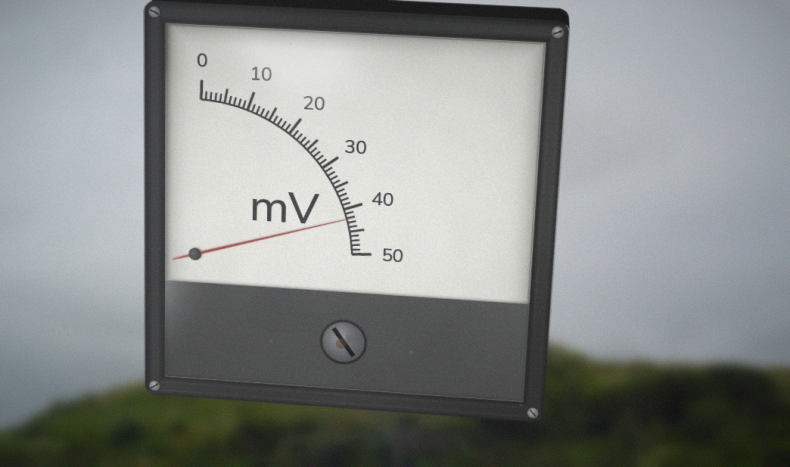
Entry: 42 (mV)
